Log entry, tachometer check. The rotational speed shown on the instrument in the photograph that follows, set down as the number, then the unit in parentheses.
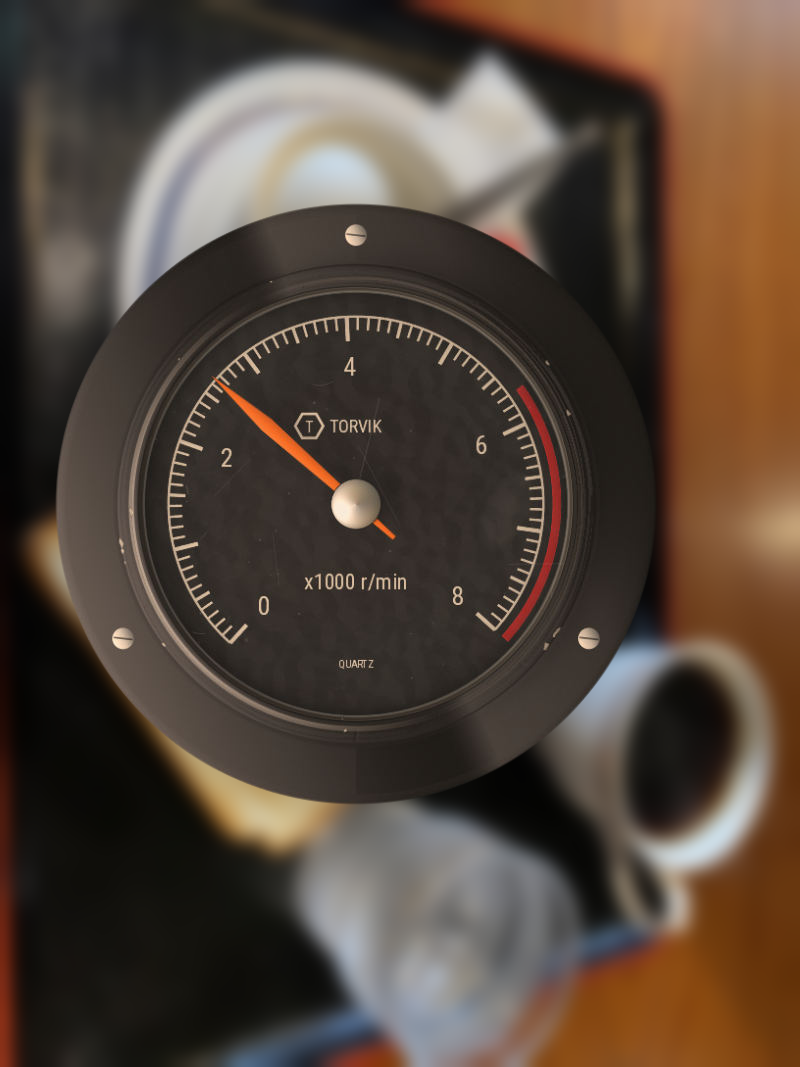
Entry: 2650 (rpm)
